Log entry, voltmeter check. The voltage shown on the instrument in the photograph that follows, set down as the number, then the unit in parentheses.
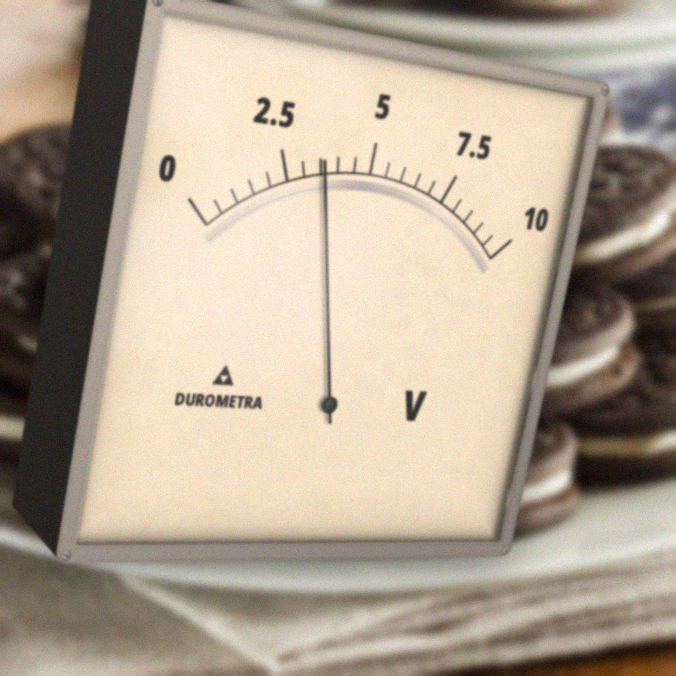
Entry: 3.5 (V)
